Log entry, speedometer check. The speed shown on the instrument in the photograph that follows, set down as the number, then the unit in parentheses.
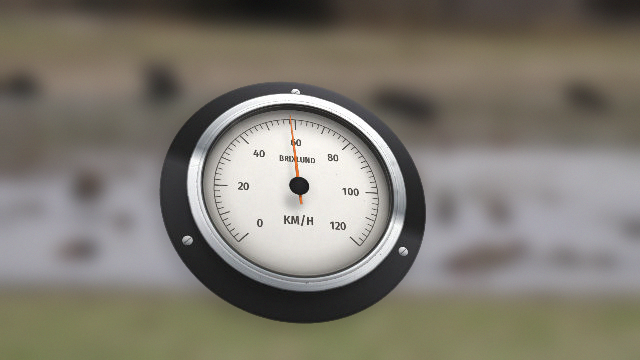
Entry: 58 (km/h)
